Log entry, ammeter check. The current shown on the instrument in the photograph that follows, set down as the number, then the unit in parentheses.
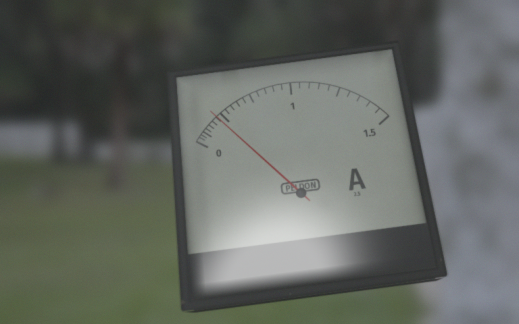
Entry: 0.45 (A)
